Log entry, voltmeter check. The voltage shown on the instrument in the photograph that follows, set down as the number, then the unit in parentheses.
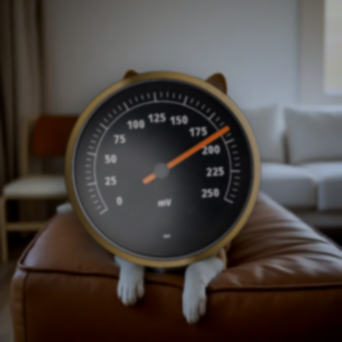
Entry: 190 (mV)
